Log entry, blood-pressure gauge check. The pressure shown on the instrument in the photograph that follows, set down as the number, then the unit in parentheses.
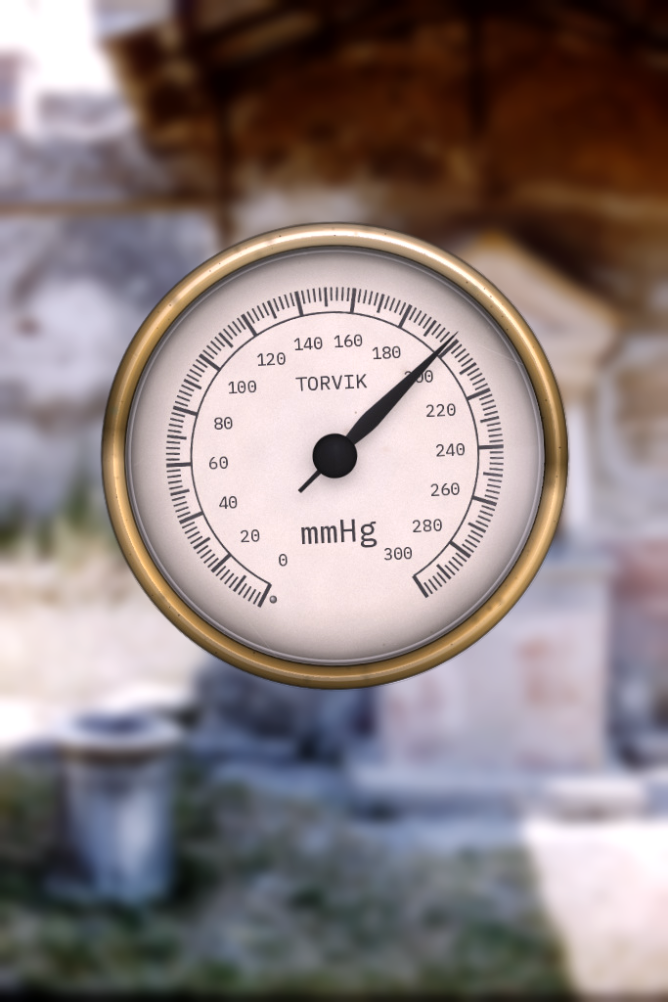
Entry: 198 (mmHg)
